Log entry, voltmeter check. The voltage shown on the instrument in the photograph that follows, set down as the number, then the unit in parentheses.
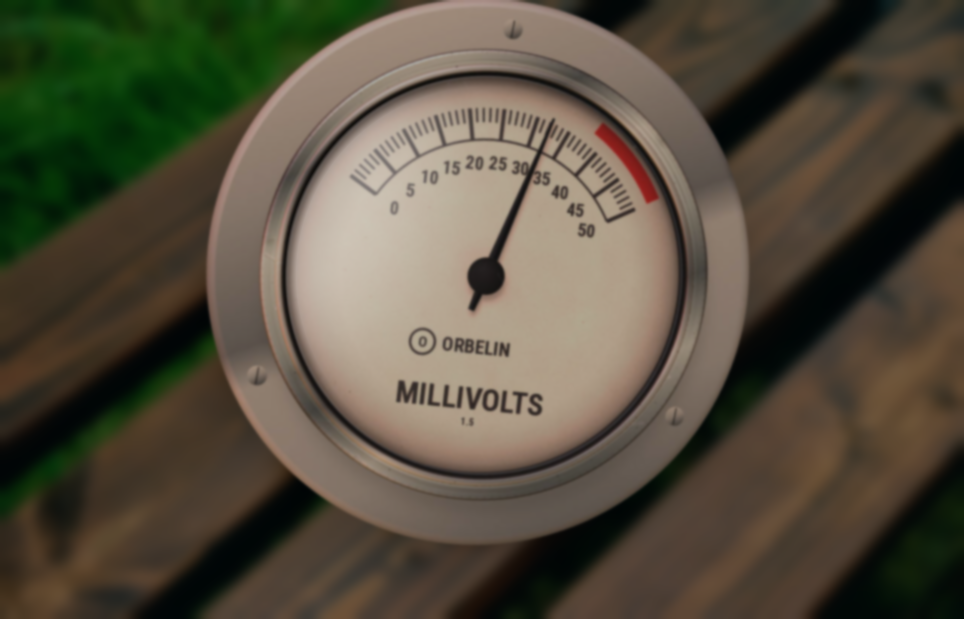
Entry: 32 (mV)
